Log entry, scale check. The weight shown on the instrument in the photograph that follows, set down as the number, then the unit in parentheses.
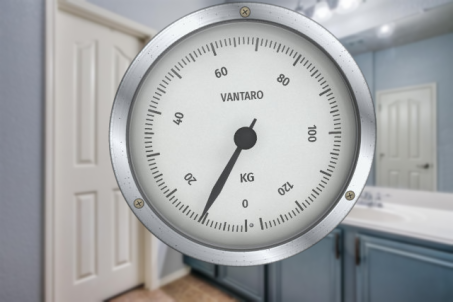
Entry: 11 (kg)
